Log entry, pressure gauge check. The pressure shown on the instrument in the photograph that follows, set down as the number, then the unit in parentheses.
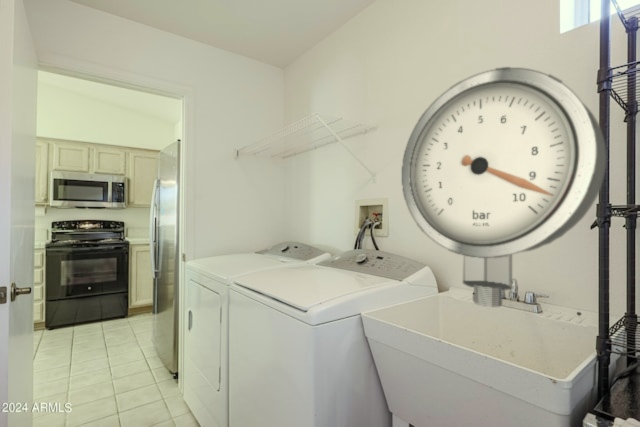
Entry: 9.4 (bar)
